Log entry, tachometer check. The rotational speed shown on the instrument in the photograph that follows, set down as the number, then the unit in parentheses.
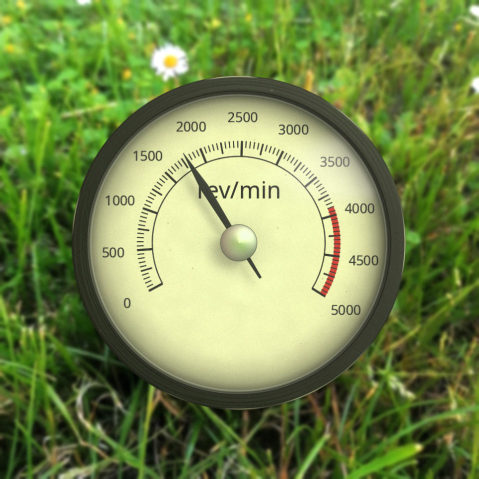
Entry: 1800 (rpm)
